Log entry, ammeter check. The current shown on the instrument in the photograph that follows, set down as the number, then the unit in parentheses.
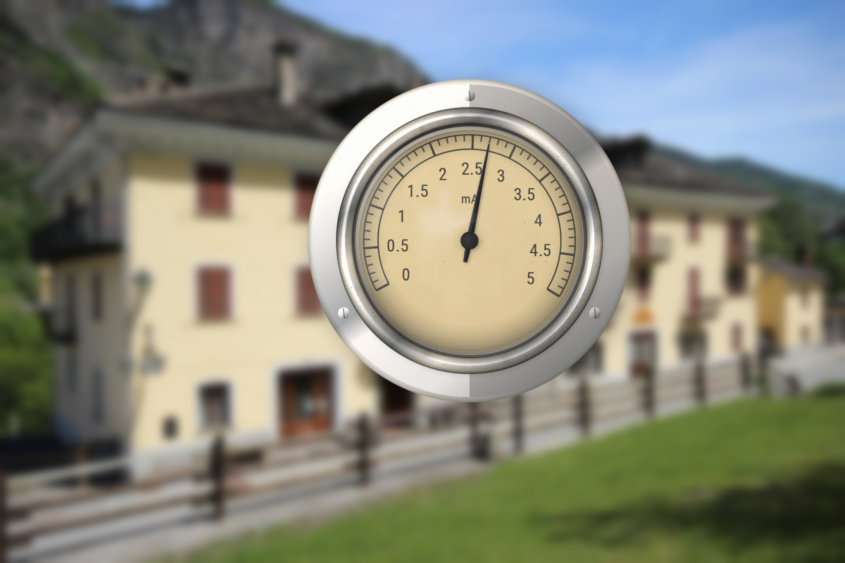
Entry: 2.7 (mA)
